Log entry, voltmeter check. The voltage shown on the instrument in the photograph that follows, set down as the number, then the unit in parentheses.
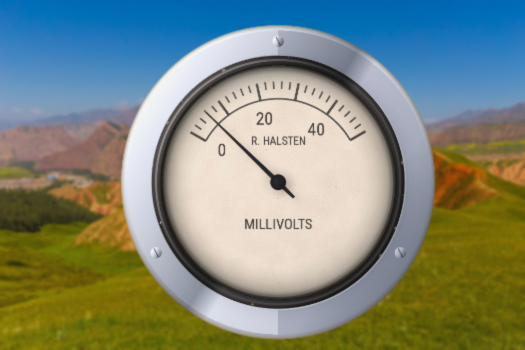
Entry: 6 (mV)
